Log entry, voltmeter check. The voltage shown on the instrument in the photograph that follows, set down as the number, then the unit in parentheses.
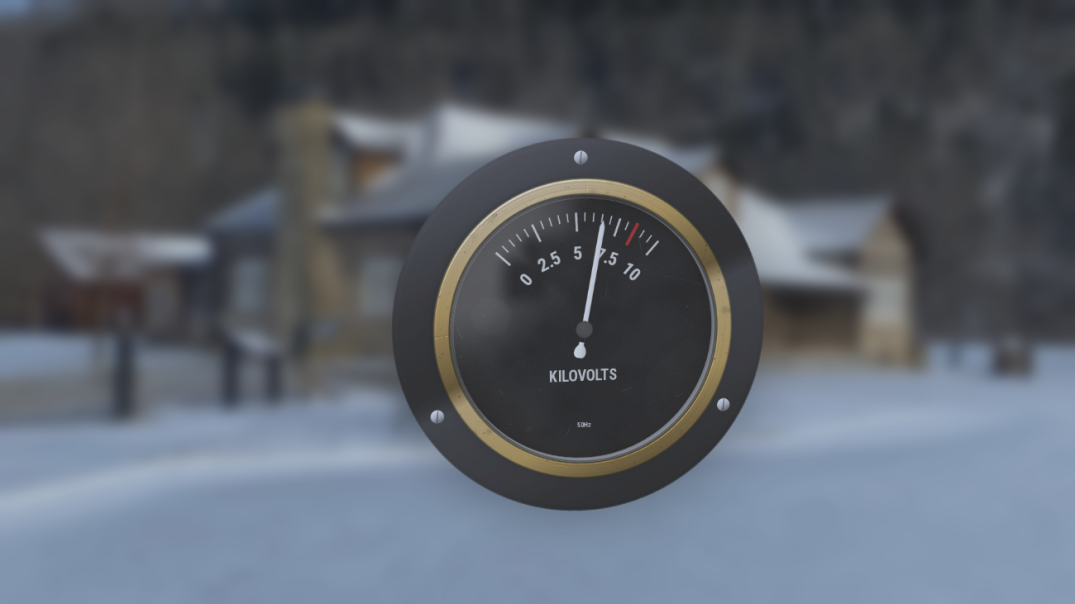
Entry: 6.5 (kV)
